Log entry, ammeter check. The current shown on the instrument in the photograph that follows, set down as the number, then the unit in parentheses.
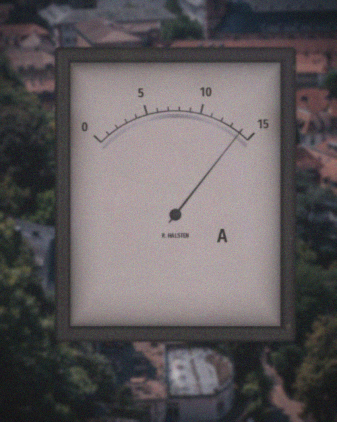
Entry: 14 (A)
